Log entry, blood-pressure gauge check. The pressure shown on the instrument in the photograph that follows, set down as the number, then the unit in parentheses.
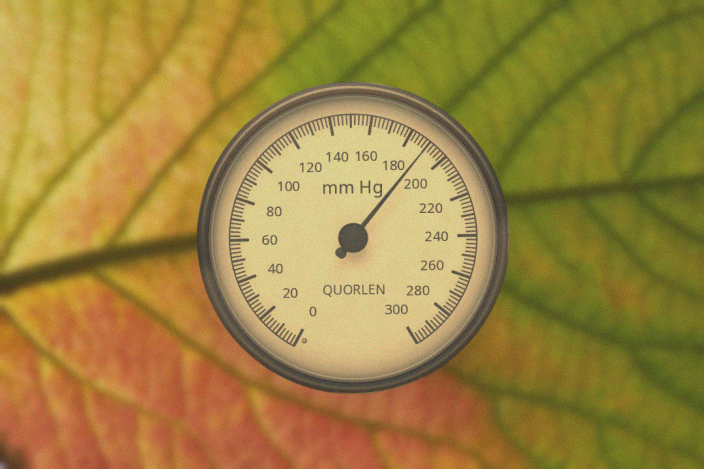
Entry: 190 (mmHg)
